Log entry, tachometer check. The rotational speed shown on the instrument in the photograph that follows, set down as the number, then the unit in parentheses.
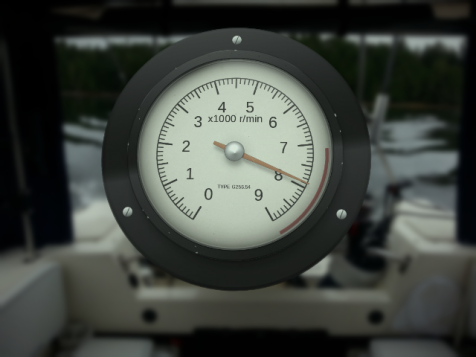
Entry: 7900 (rpm)
